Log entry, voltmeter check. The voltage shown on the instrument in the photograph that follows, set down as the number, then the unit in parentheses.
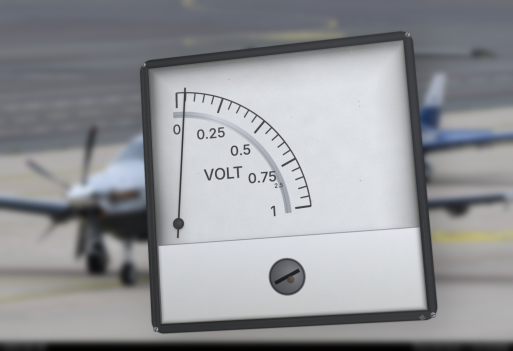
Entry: 0.05 (V)
